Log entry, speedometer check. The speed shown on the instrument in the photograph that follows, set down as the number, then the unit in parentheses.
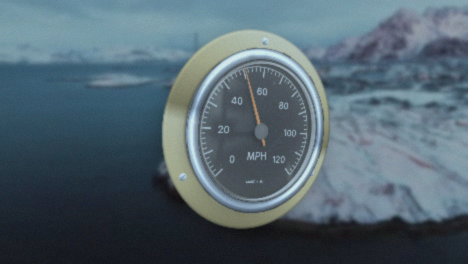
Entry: 50 (mph)
